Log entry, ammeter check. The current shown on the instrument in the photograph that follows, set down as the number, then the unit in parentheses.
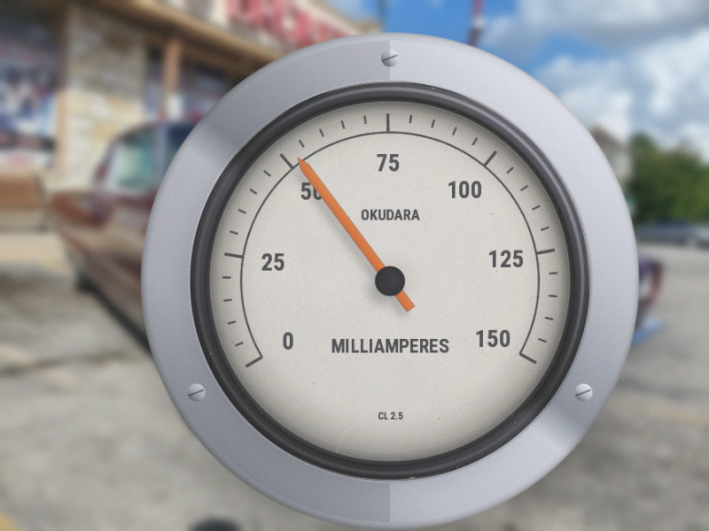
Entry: 52.5 (mA)
